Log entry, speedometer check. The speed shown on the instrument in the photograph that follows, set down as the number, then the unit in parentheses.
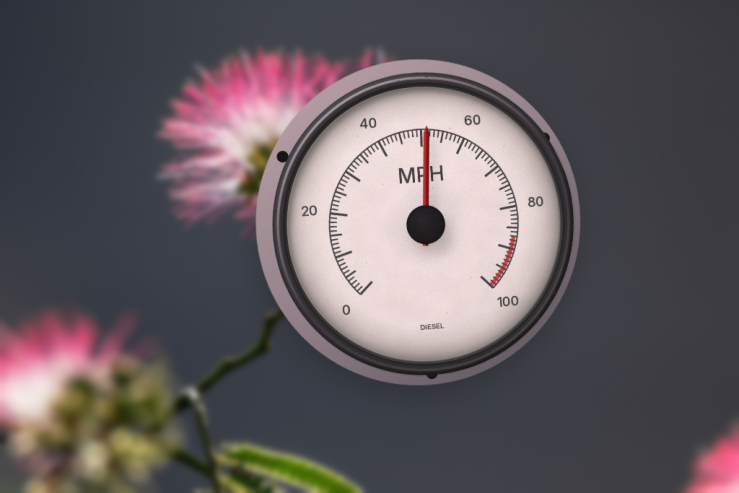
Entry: 51 (mph)
